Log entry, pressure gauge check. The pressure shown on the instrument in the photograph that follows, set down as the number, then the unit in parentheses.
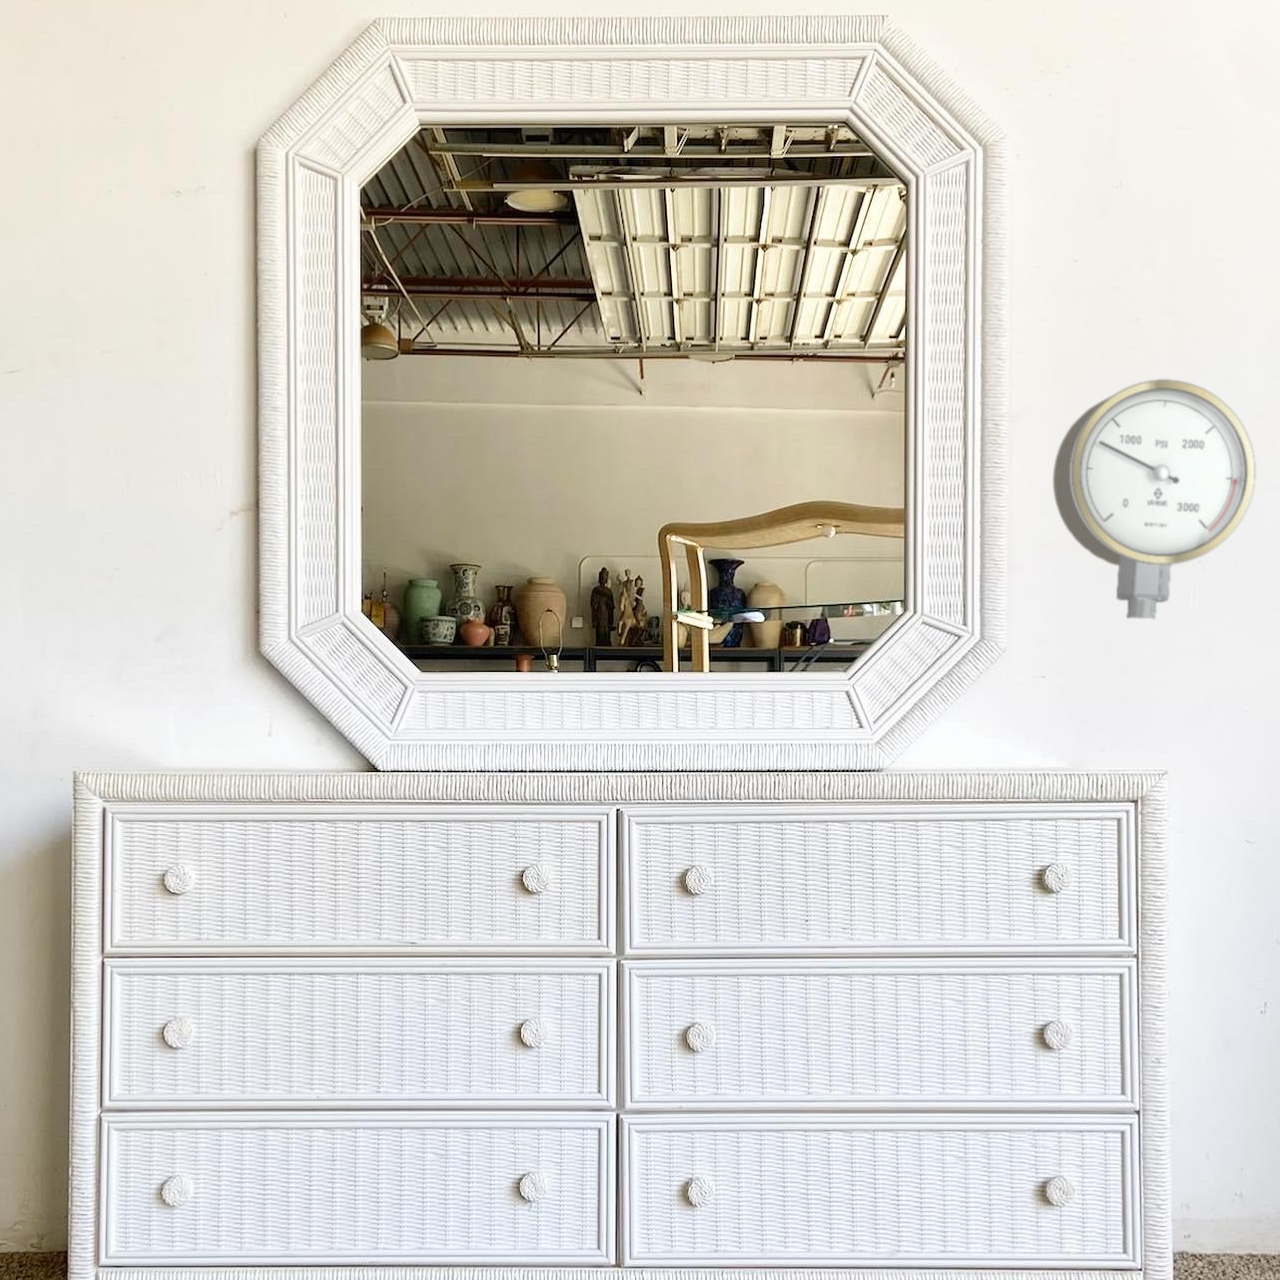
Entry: 750 (psi)
